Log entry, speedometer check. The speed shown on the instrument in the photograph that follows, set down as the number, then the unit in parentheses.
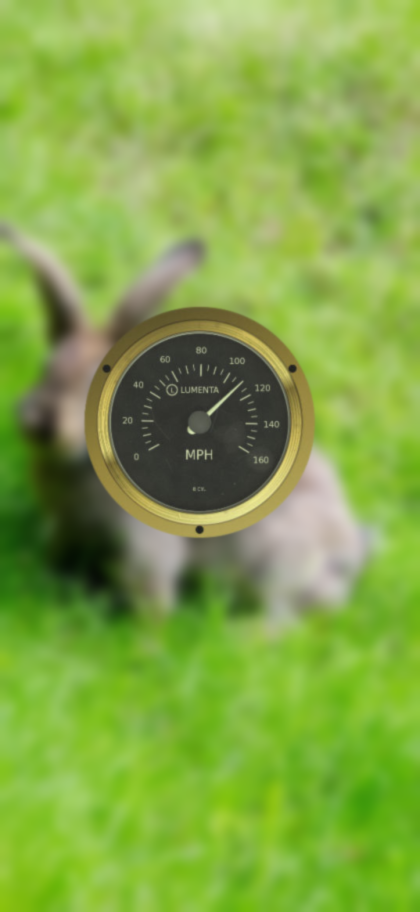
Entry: 110 (mph)
